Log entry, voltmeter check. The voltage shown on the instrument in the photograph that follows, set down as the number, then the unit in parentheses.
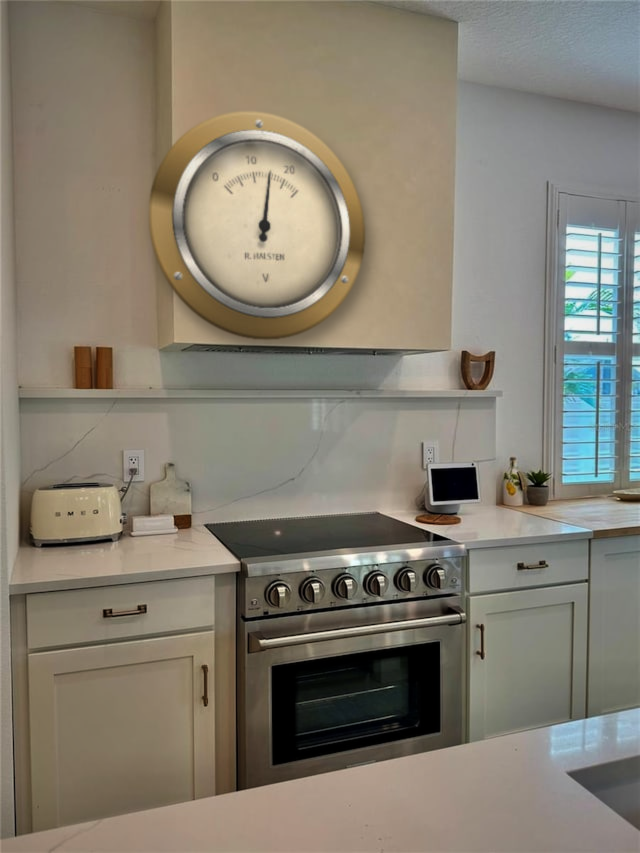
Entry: 15 (V)
